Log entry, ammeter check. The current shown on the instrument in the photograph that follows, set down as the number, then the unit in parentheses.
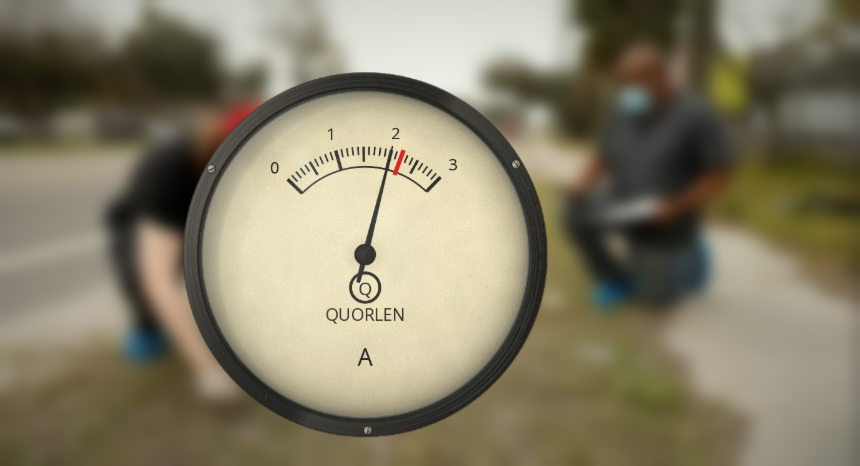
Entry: 2 (A)
